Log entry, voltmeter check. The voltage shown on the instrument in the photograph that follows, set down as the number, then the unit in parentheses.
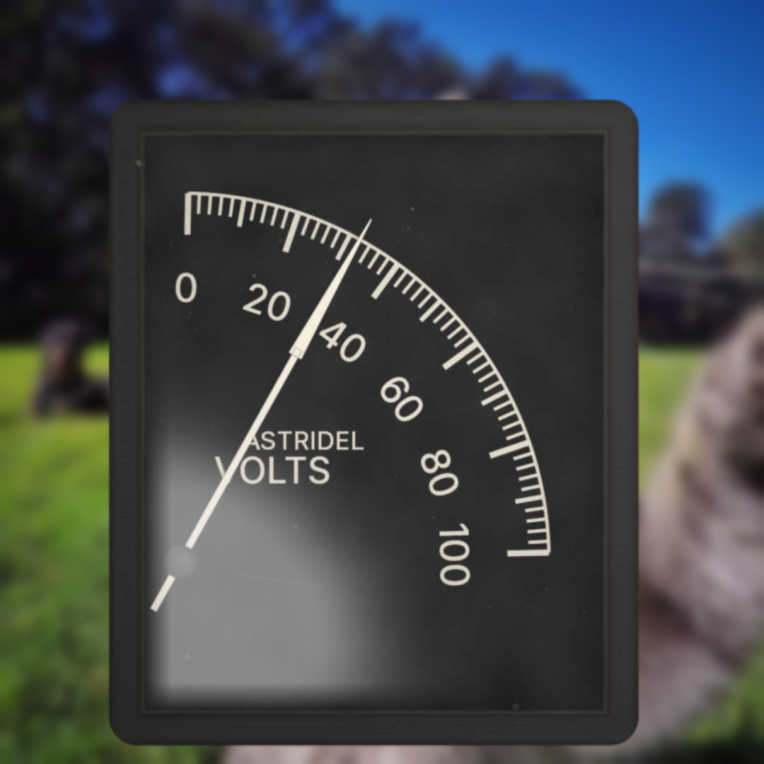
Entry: 32 (V)
